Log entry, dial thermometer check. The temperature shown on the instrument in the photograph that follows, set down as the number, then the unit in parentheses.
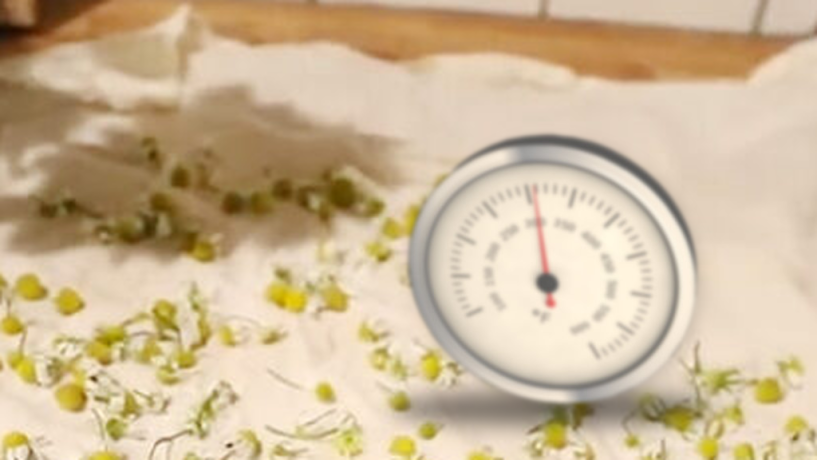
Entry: 310 (°F)
